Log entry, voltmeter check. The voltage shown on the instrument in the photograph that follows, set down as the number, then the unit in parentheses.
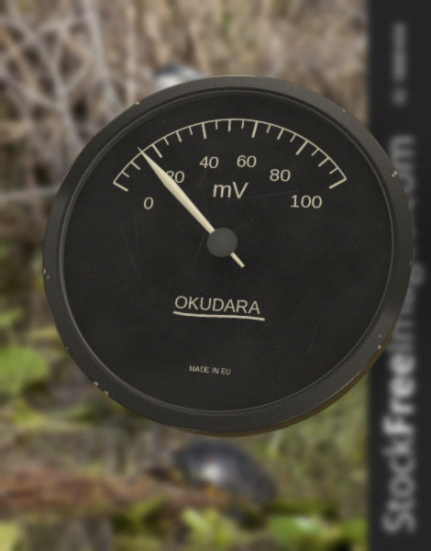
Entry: 15 (mV)
